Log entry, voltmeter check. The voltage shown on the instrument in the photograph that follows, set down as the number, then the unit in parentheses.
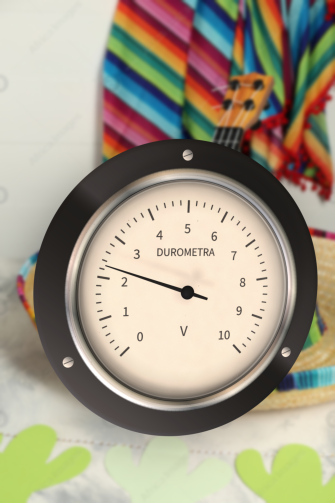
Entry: 2.3 (V)
